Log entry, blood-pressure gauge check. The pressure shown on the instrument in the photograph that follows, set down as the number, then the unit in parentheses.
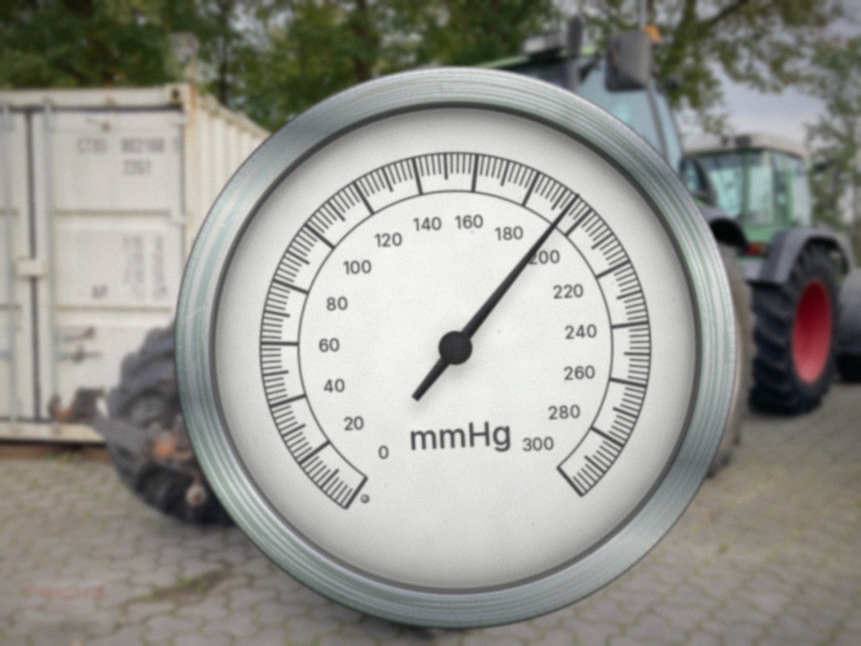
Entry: 194 (mmHg)
